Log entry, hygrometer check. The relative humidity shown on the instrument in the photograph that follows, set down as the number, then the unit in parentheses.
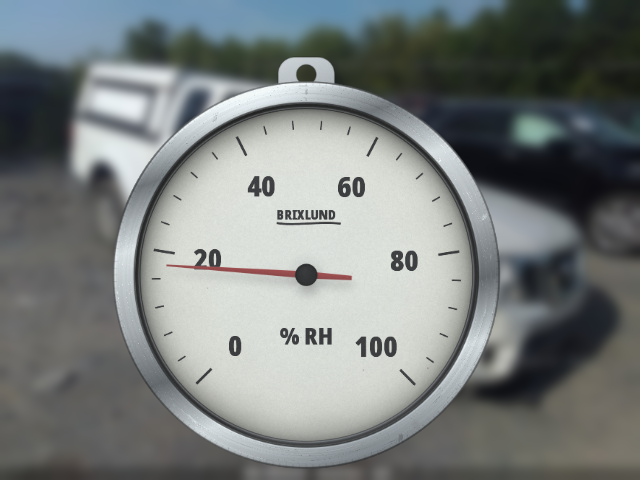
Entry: 18 (%)
